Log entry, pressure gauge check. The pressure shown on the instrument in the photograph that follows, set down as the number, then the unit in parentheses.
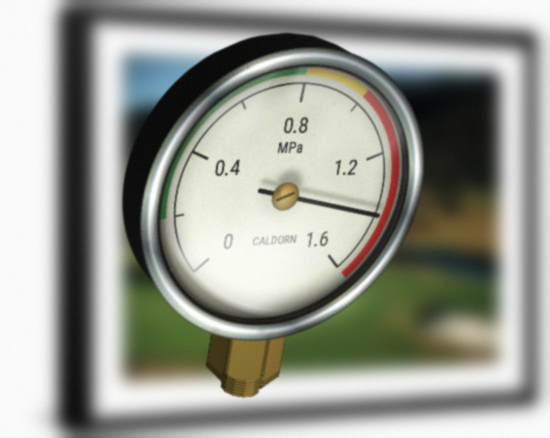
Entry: 1.4 (MPa)
